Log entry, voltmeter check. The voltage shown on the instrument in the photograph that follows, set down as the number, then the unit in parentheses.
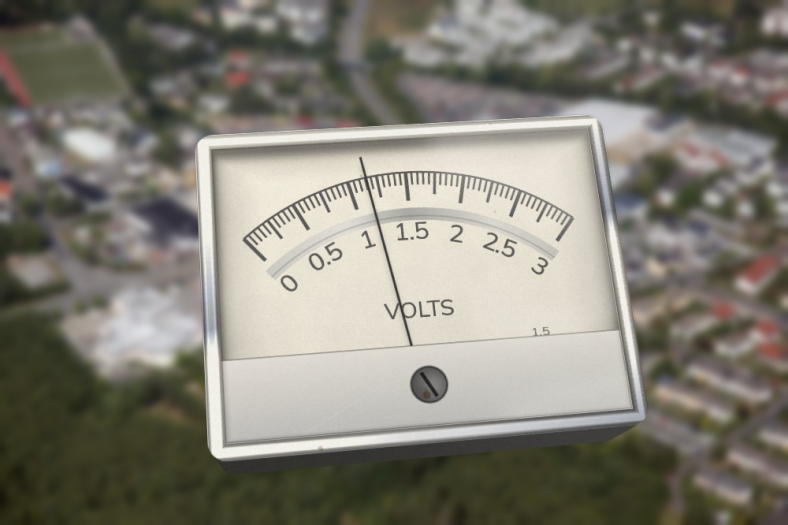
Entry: 1.15 (V)
